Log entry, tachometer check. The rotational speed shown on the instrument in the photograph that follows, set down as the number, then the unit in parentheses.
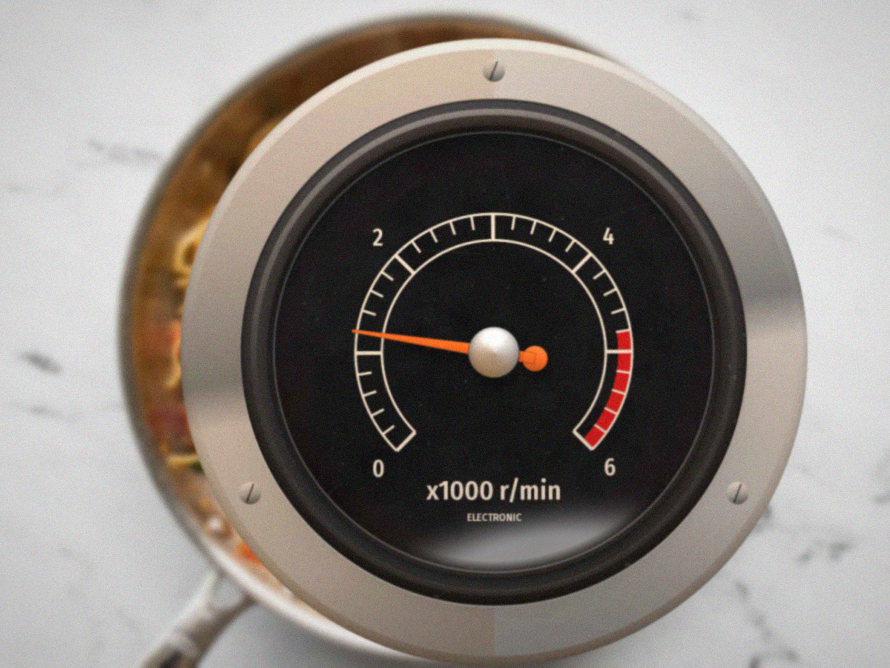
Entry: 1200 (rpm)
